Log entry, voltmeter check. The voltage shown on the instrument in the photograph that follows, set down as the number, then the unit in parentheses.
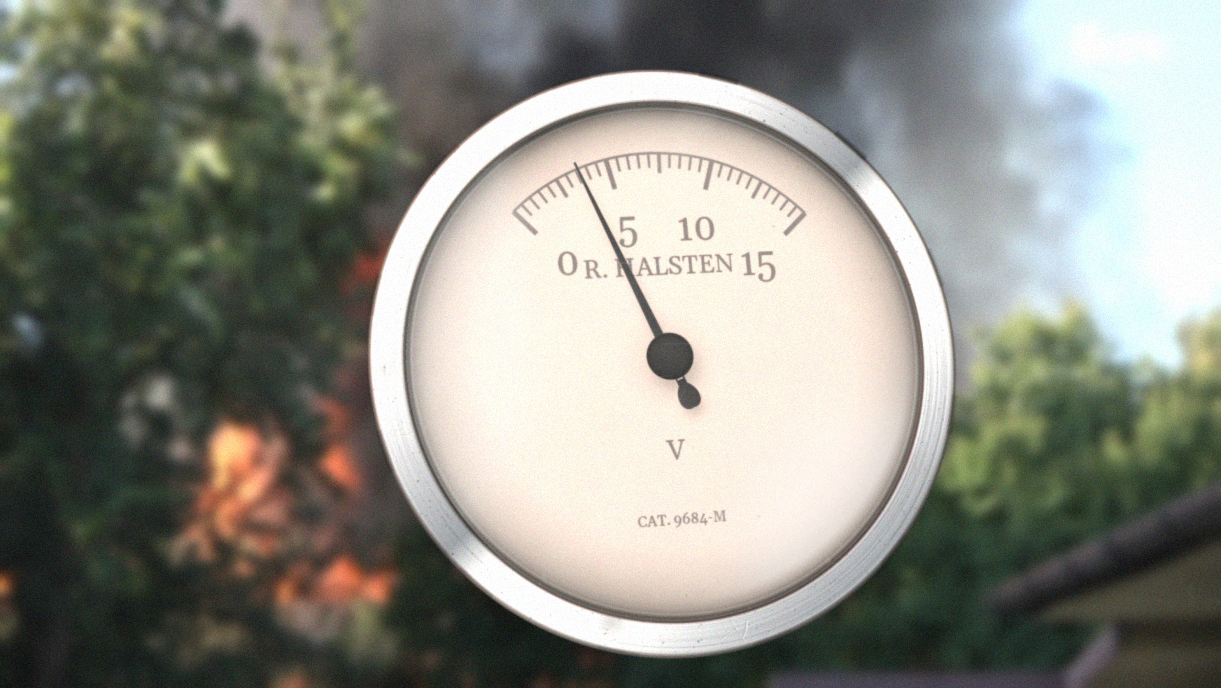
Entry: 3.5 (V)
